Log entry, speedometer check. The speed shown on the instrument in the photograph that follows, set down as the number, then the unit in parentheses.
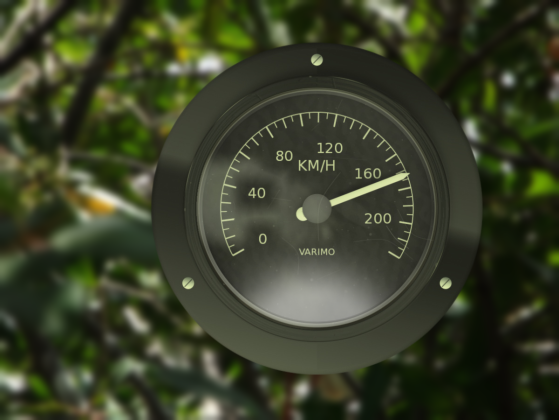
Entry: 172.5 (km/h)
